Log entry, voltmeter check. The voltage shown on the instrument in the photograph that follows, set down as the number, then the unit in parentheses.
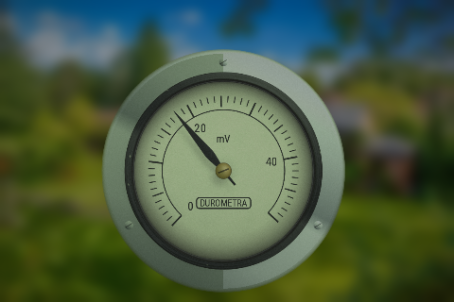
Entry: 18 (mV)
